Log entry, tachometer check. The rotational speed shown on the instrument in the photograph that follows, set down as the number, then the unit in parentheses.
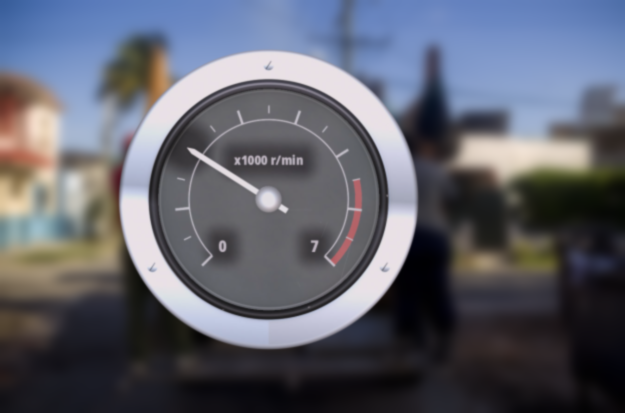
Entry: 2000 (rpm)
